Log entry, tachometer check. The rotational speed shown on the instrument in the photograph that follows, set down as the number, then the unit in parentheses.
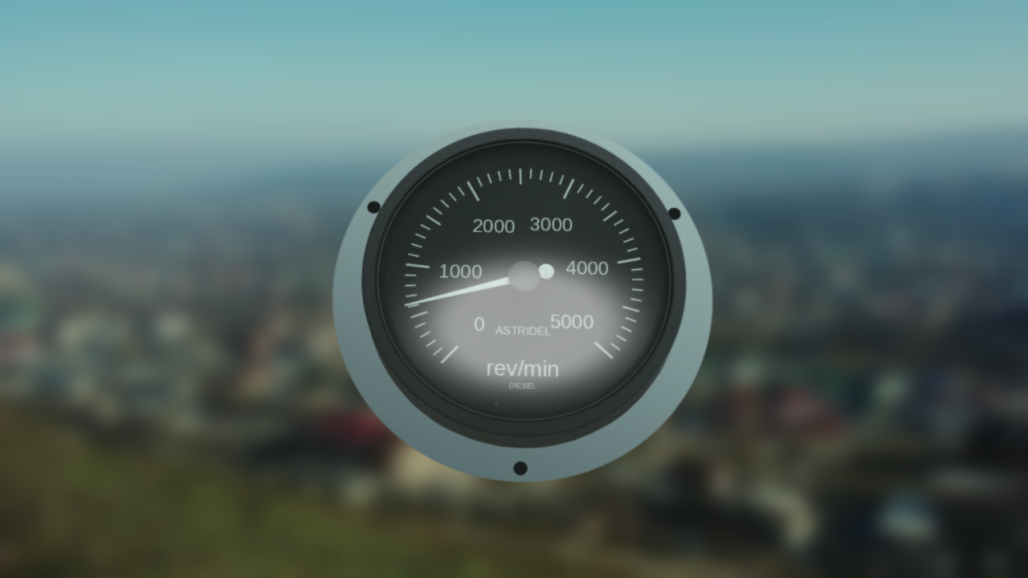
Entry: 600 (rpm)
